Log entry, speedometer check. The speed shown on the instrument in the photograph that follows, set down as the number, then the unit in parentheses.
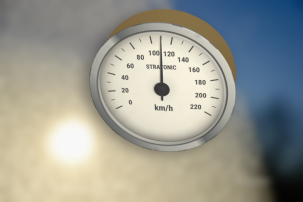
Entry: 110 (km/h)
